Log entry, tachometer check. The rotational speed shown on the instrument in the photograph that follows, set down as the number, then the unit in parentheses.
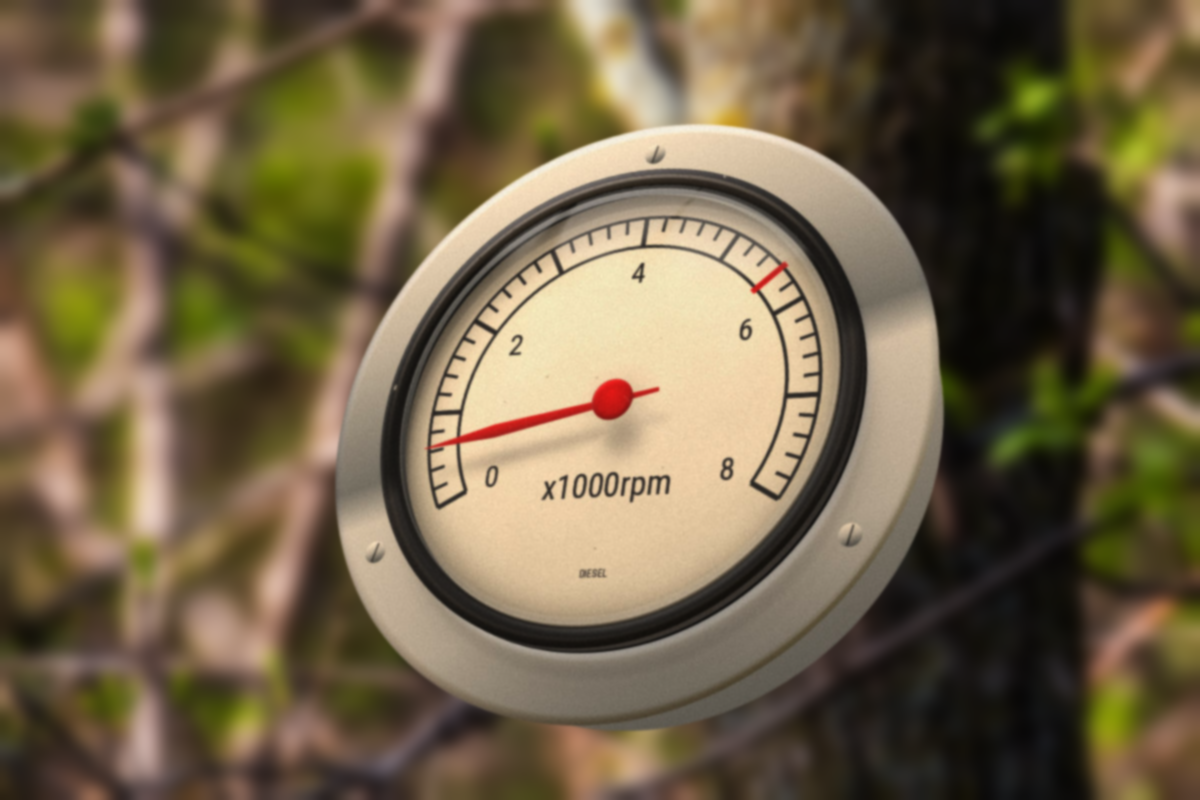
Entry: 600 (rpm)
